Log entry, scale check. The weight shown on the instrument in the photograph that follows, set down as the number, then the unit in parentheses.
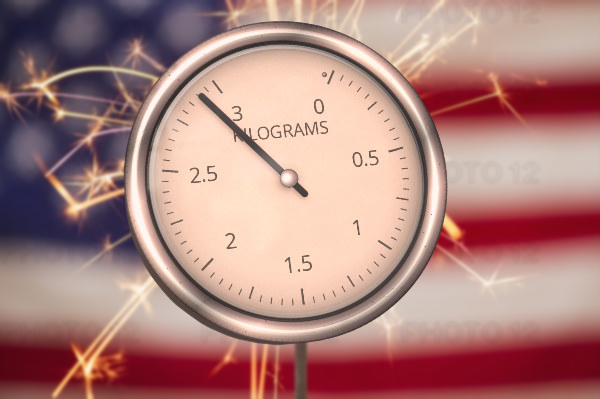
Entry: 2.9 (kg)
